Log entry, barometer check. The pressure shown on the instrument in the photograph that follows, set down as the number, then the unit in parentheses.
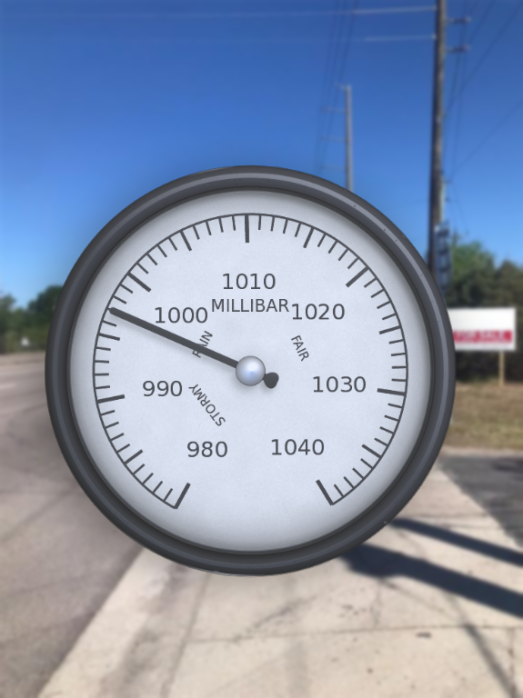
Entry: 997 (mbar)
